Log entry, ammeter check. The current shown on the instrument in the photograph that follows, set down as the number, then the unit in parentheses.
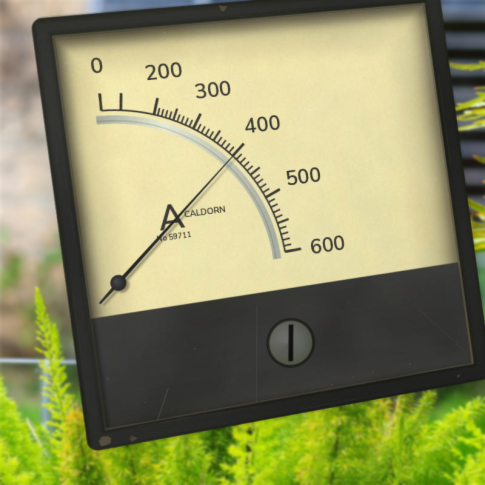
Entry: 400 (A)
